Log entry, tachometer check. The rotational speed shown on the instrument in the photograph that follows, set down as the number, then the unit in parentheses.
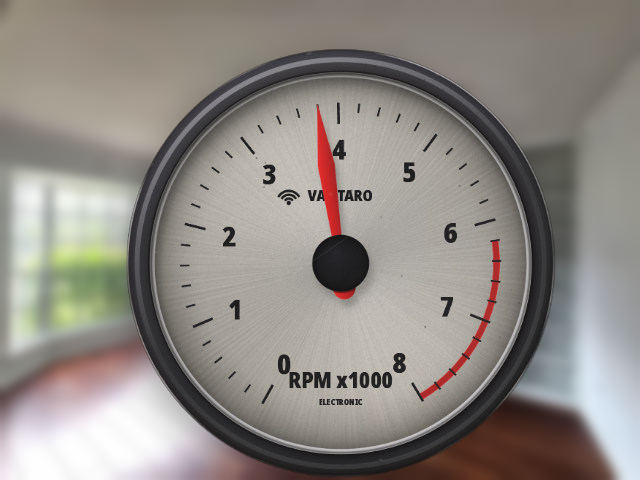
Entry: 3800 (rpm)
